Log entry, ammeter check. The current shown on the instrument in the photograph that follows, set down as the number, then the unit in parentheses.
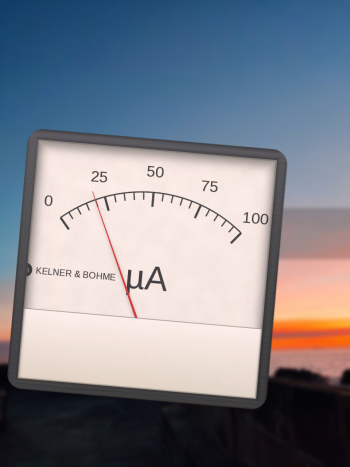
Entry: 20 (µA)
